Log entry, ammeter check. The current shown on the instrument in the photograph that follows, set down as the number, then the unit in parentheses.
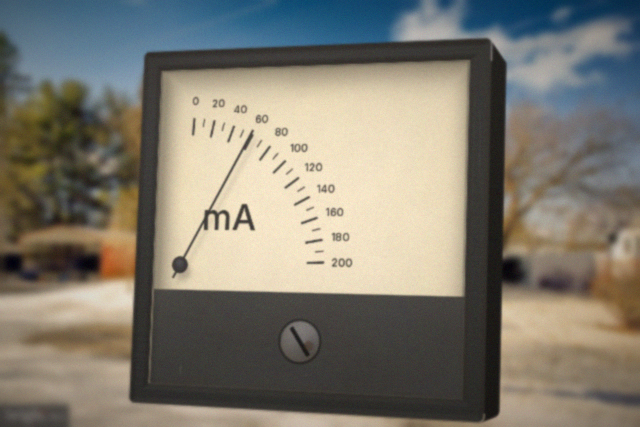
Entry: 60 (mA)
